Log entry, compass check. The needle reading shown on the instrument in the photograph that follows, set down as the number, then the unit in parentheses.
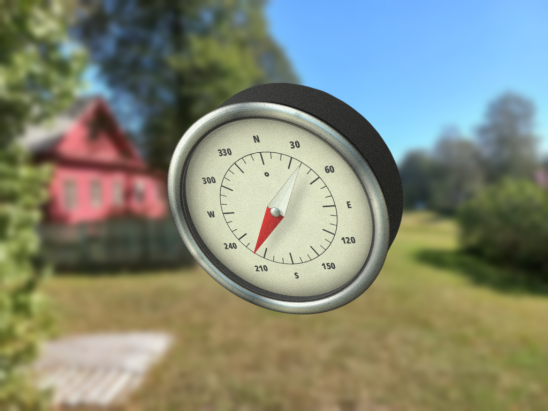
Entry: 220 (°)
